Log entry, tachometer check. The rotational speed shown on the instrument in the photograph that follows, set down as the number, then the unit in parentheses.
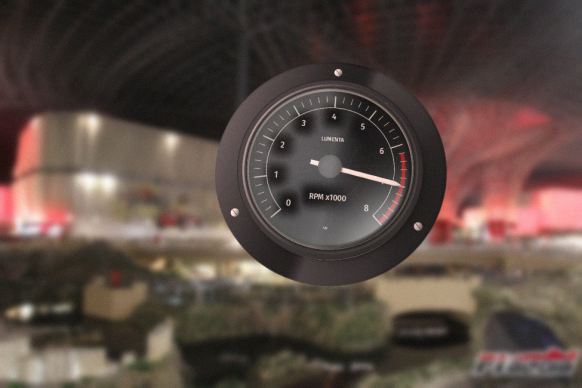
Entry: 7000 (rpm)
